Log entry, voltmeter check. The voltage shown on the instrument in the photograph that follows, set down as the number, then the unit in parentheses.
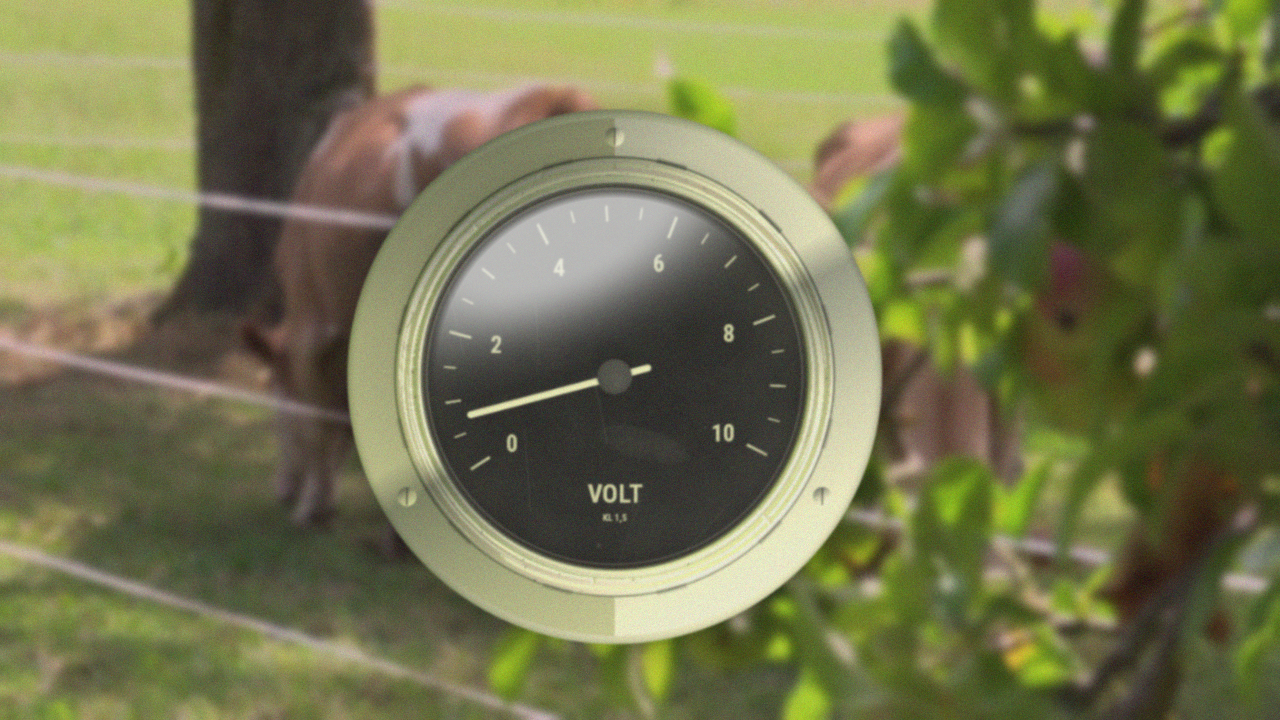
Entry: 0.75 (V)
